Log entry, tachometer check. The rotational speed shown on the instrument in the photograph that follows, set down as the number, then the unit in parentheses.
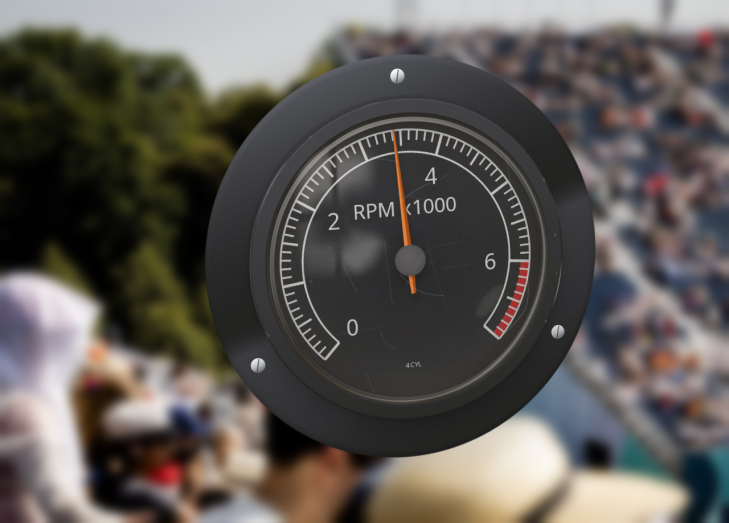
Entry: 3400 (rpm)
